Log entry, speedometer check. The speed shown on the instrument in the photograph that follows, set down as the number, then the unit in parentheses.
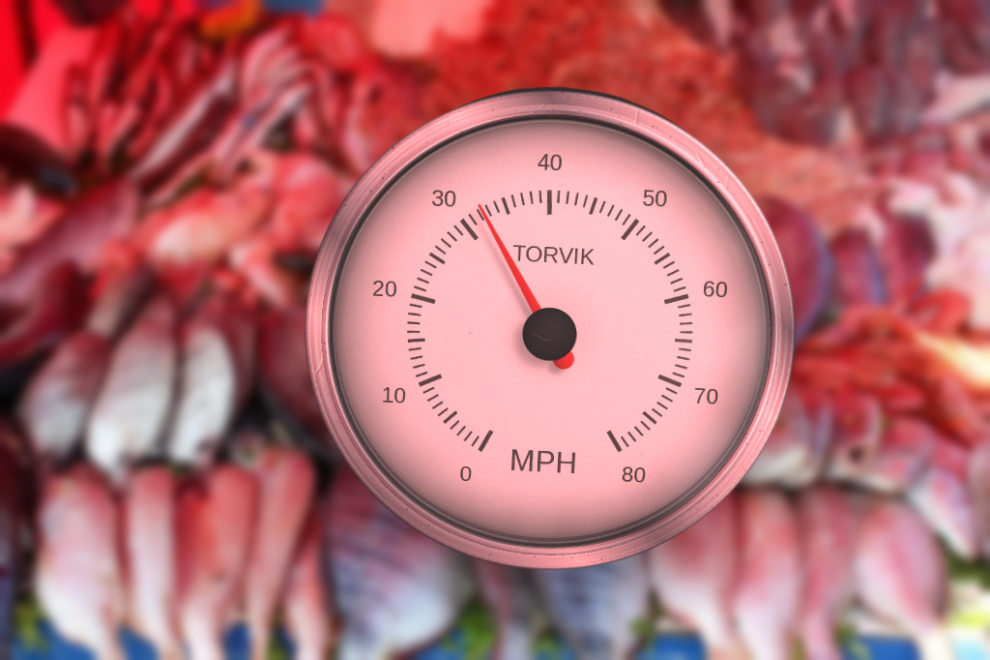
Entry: 32.5 (mph)
